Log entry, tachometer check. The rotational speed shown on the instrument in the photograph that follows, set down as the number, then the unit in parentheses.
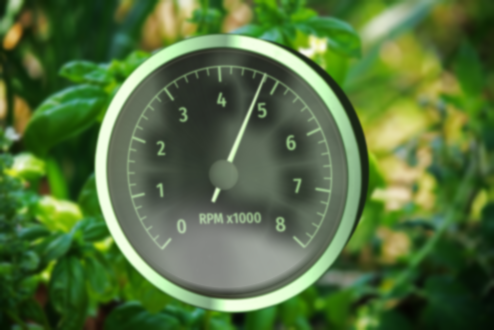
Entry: 4800 (rpm)
